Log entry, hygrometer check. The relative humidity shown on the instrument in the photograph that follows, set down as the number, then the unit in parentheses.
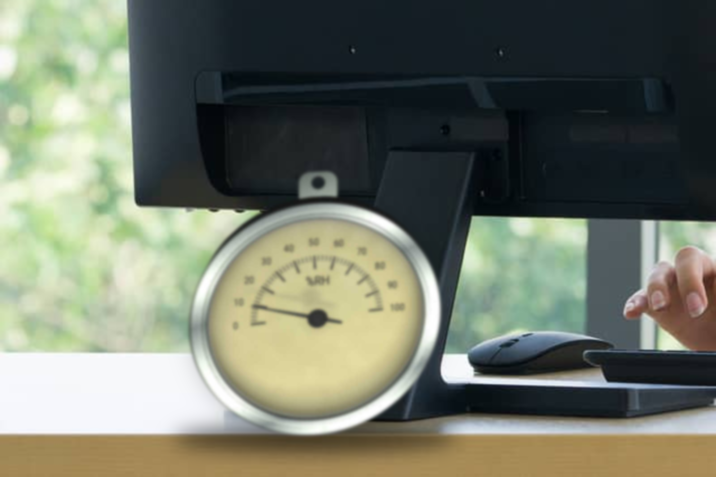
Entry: 10 (%)
